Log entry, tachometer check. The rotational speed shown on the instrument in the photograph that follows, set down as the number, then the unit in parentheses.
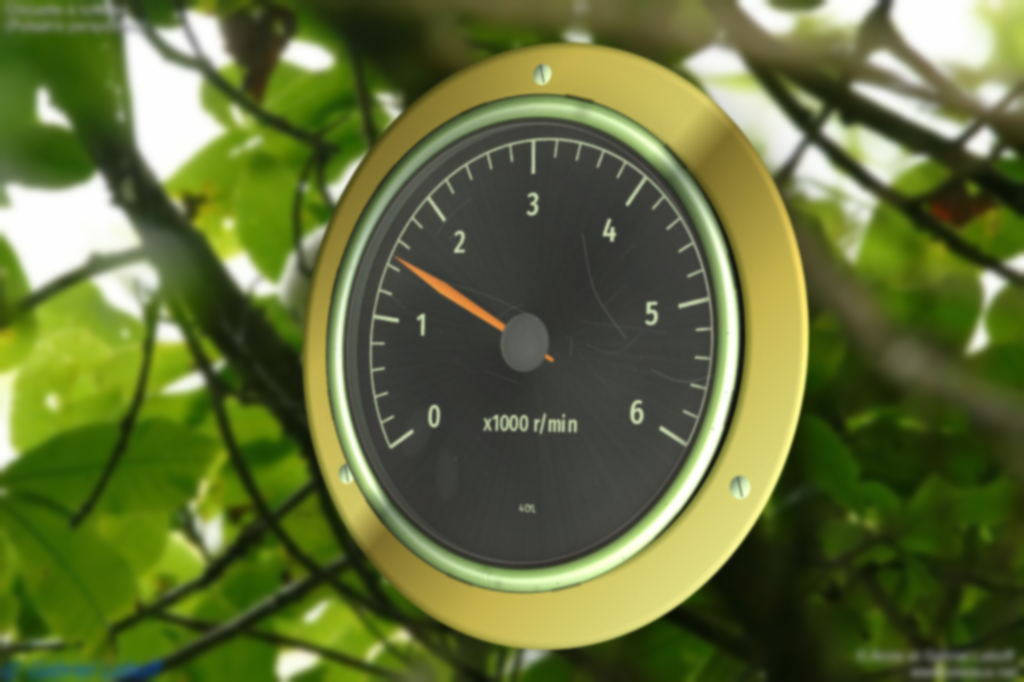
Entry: 1500 (rpm)
